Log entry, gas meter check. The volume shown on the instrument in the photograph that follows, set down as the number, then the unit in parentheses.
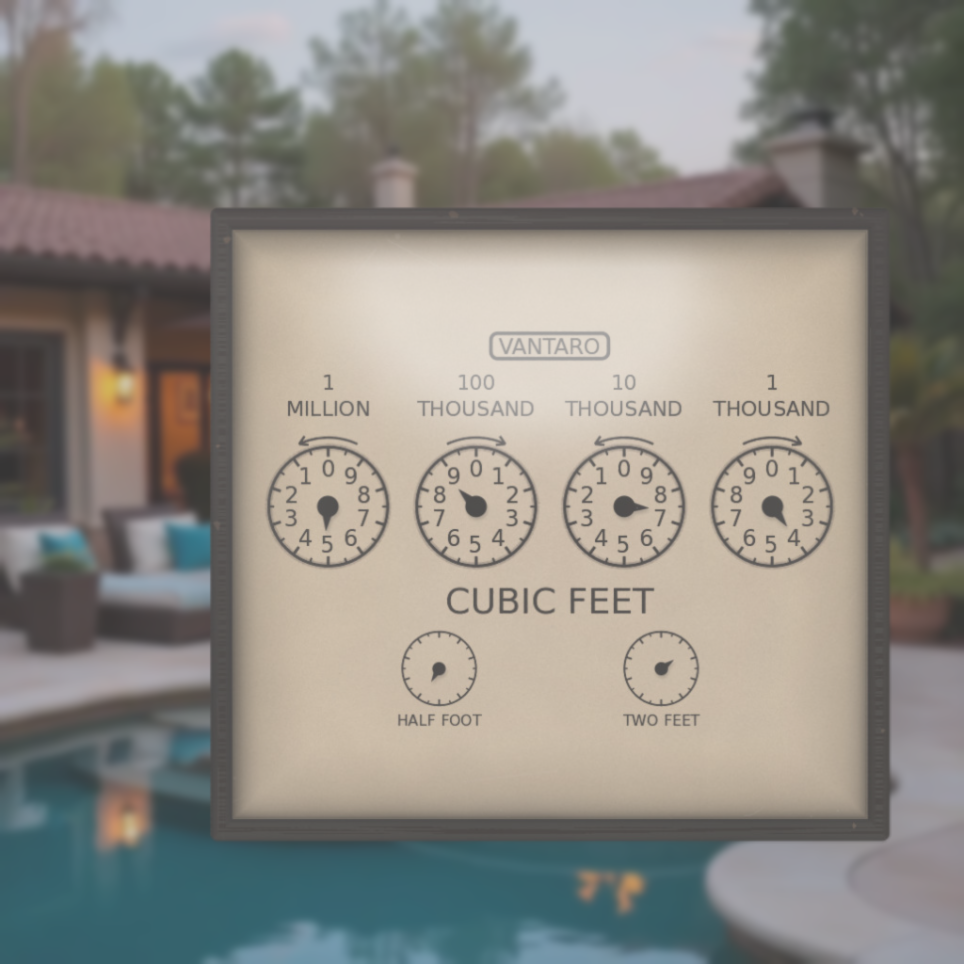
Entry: 487400 (ft³)
